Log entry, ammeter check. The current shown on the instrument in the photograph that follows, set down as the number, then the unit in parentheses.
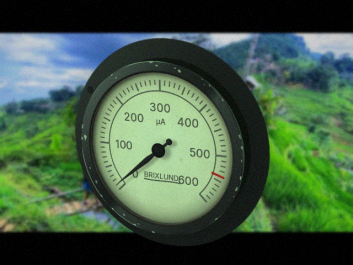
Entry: 10 (µA)
